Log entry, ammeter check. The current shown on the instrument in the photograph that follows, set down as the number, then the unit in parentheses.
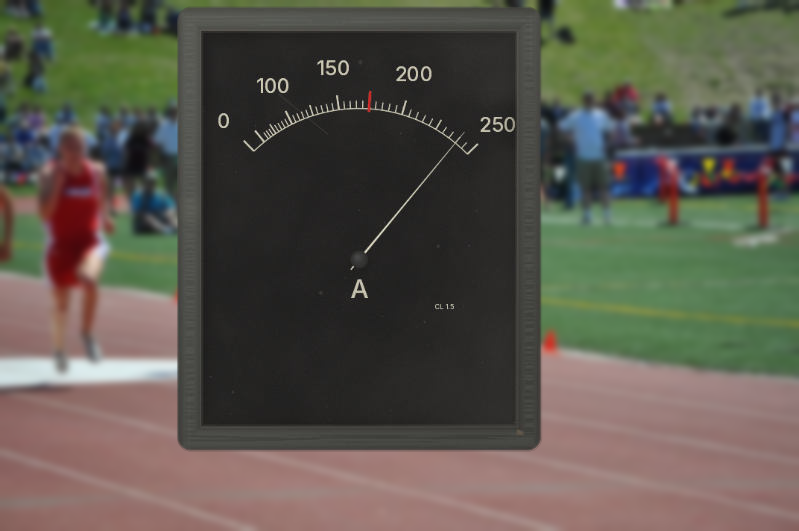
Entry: 240 (A)
